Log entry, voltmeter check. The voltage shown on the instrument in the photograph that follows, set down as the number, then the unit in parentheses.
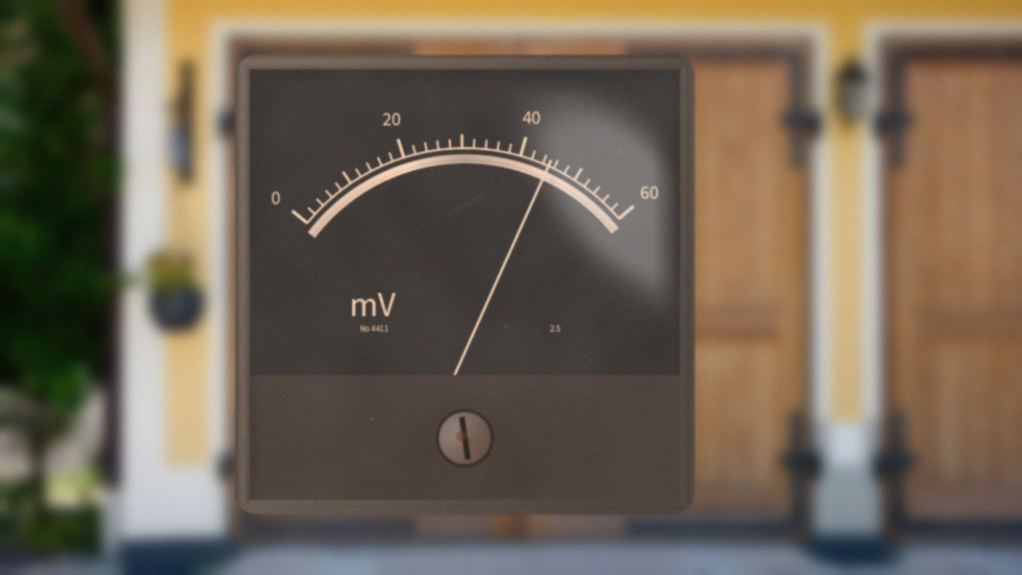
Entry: 45 (mV)
